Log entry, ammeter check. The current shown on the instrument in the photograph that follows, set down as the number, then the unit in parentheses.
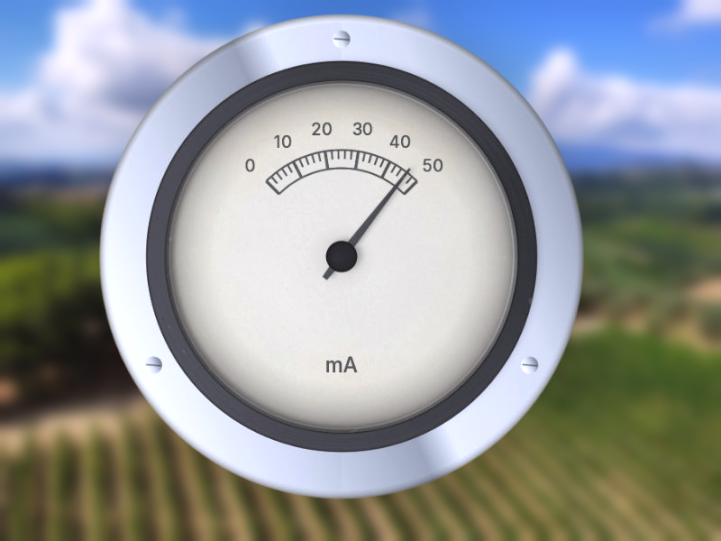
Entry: 46 (mA)
